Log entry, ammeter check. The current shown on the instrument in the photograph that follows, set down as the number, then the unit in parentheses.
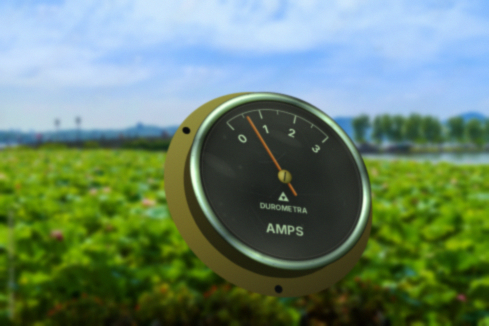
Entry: 0.5 (A)
